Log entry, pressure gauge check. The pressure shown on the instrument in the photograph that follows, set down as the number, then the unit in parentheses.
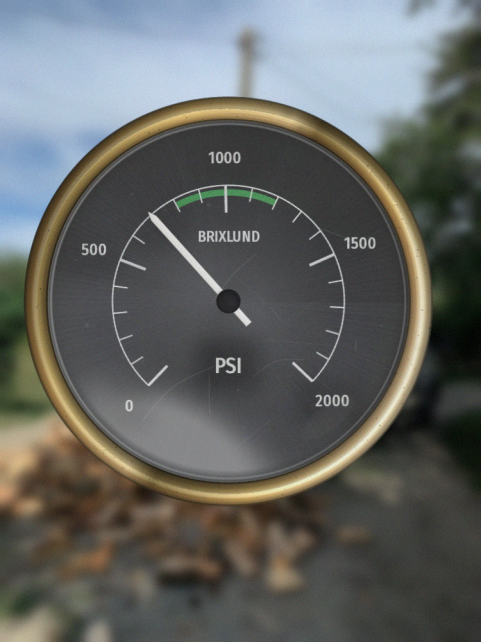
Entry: 700 (psi)
